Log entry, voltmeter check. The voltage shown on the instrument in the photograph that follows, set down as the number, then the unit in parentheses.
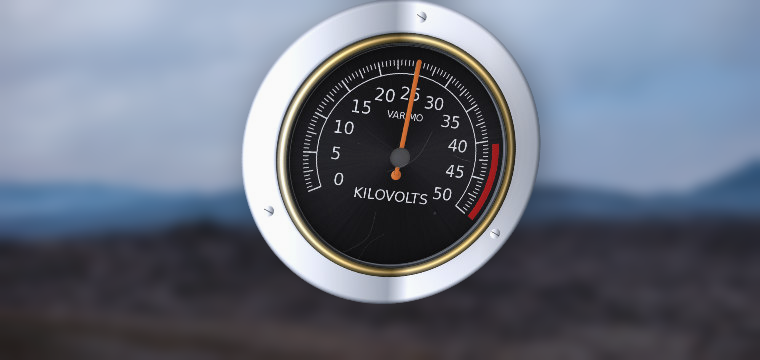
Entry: 25 (kV)
